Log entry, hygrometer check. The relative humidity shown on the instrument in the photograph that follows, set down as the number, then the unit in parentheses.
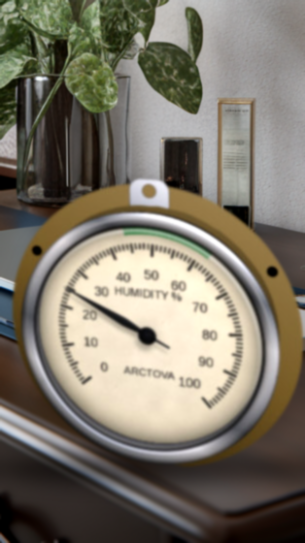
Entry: 25 (%)
